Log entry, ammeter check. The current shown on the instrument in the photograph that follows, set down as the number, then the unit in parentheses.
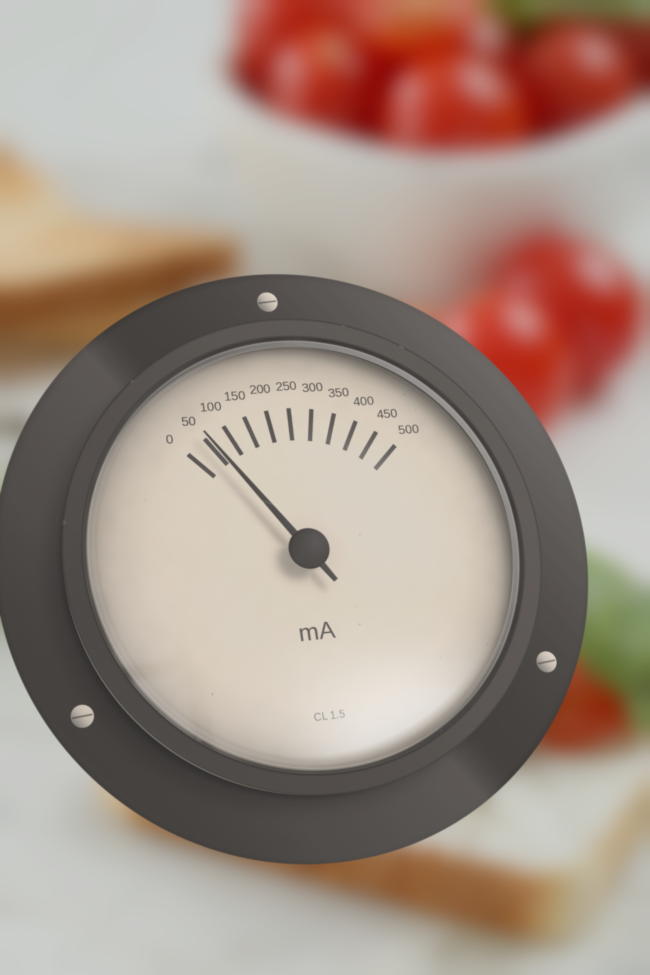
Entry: 50 (mA)
